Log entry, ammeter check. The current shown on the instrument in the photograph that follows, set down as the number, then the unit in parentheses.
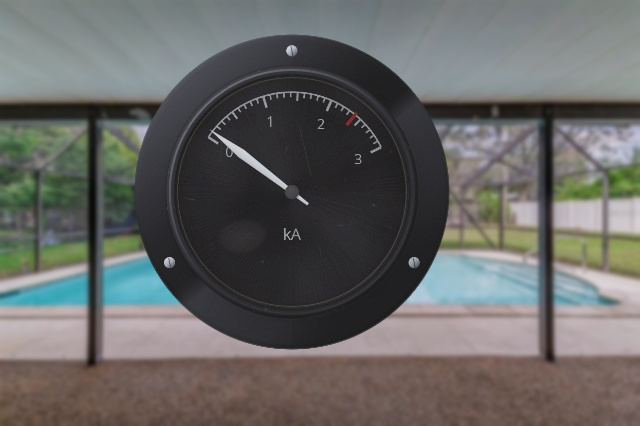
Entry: 0.1 (kA)
